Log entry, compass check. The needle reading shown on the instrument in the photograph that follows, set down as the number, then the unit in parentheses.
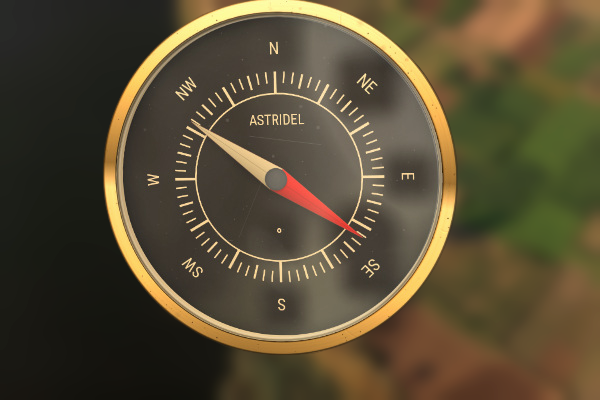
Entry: 125 (°)
